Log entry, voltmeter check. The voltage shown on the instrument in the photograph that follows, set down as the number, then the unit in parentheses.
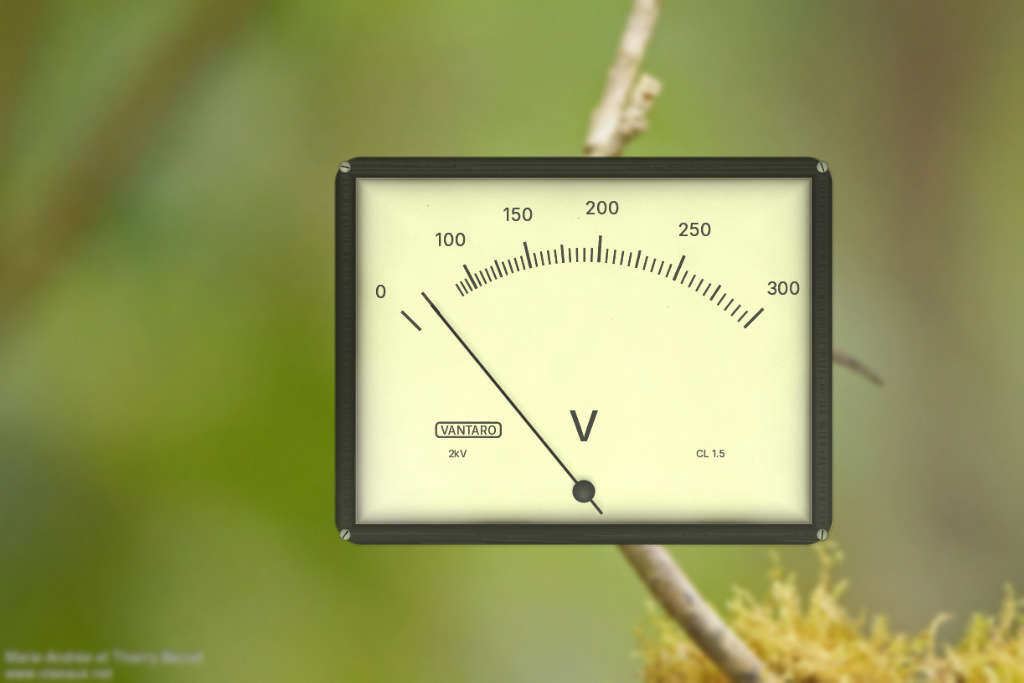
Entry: 50 (V)
